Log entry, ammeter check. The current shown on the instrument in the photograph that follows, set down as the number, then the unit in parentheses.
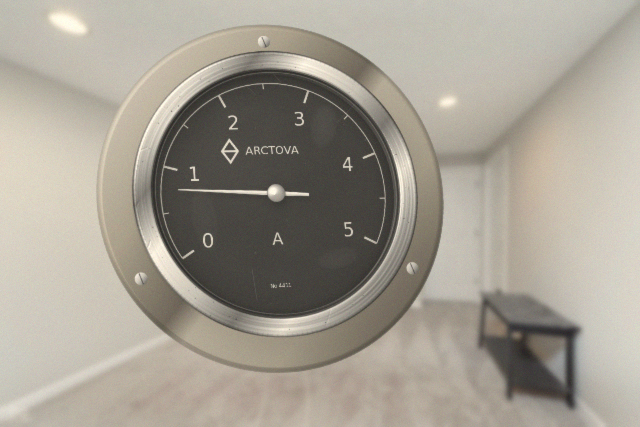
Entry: 0.75 (A)
